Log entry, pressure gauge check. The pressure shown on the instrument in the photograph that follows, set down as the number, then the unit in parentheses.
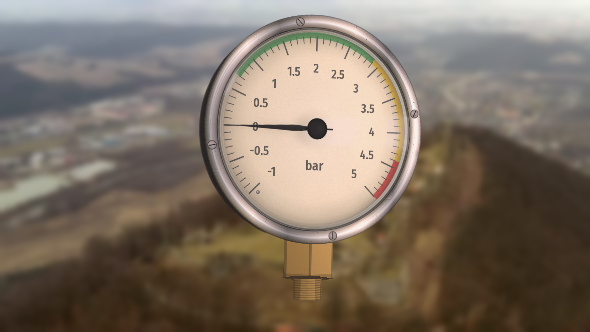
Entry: 0 (bar)
